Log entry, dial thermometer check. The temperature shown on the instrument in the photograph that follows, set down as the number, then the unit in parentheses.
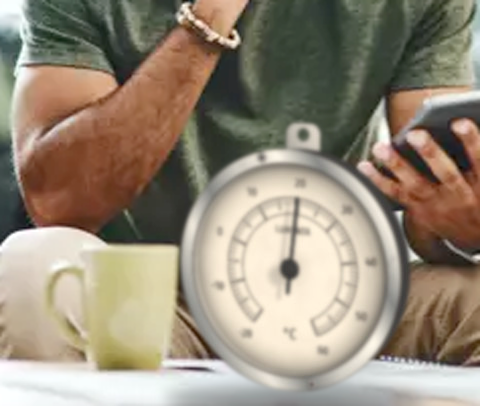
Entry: 20 (°C)
